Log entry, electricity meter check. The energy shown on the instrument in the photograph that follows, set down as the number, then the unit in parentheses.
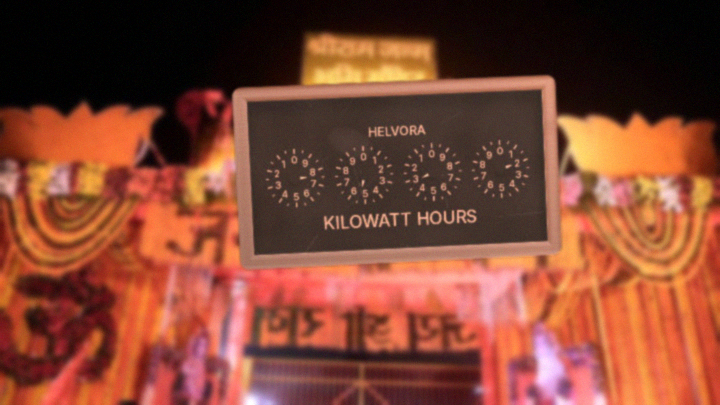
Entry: 7532 (kWh)
